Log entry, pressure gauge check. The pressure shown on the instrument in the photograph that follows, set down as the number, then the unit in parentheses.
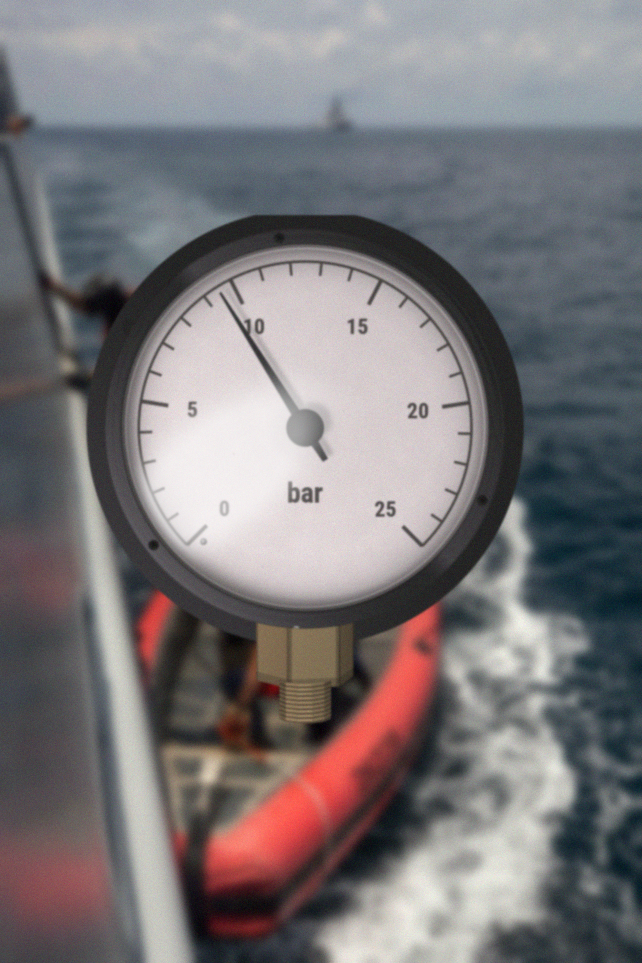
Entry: 9.5 (bar)
